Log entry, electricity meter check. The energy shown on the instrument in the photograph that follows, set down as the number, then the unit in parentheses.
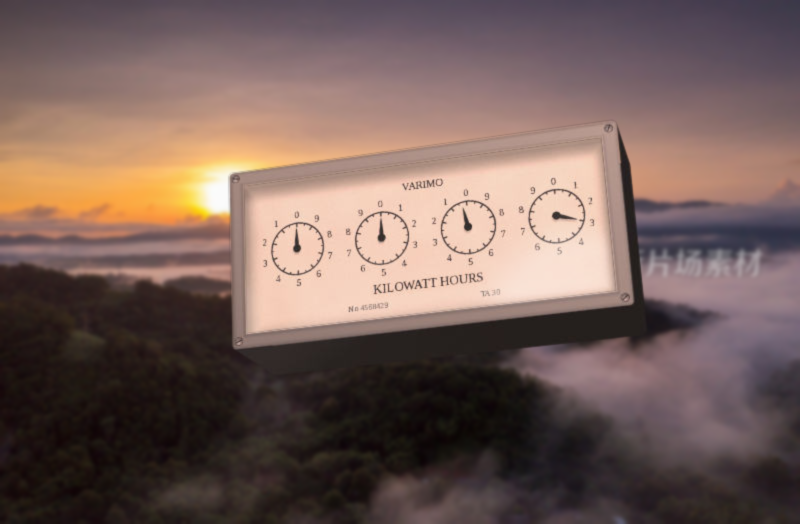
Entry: 3 (kWh)
